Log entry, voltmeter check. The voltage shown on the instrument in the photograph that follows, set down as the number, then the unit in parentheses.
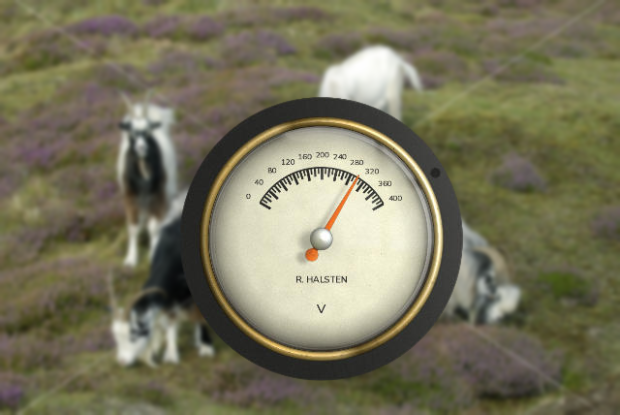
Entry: 300 (V)
